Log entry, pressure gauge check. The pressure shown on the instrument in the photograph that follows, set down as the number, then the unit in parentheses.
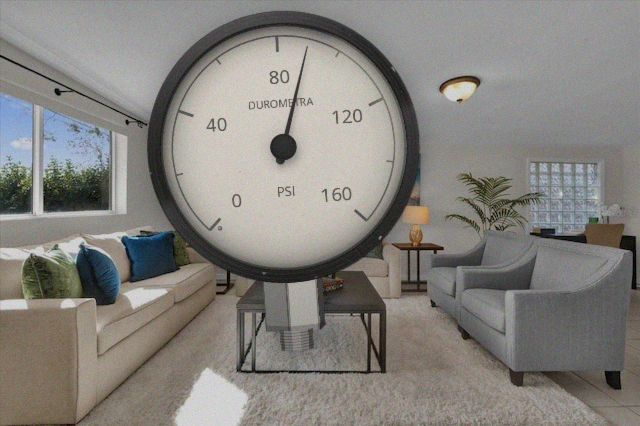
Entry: 90 (psi)
